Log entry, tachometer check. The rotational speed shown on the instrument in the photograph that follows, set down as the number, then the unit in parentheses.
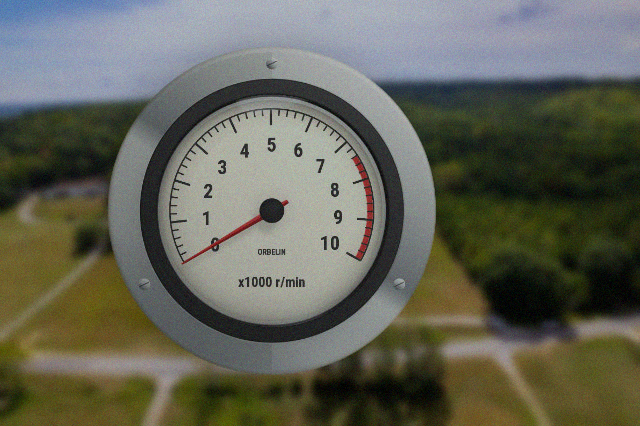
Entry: 0 (rpm)
